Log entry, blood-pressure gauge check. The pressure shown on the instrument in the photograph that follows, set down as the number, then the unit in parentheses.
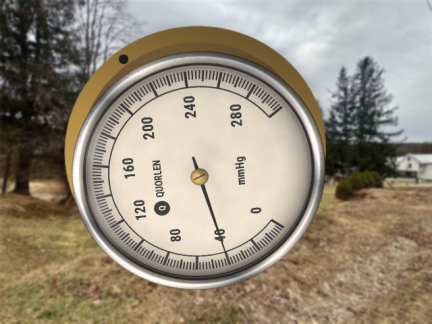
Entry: 40 (mmHg)
